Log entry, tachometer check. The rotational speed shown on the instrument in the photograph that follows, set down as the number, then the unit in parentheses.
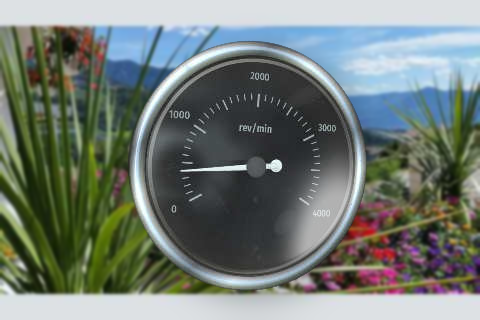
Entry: 400 (rpm)
